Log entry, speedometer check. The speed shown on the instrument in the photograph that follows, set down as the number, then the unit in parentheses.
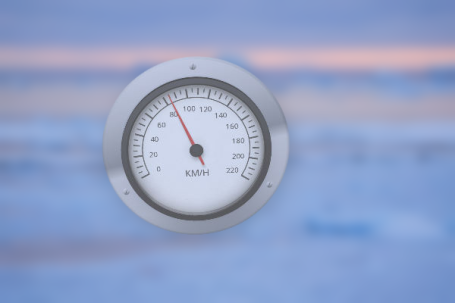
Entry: 85 (km/h)
